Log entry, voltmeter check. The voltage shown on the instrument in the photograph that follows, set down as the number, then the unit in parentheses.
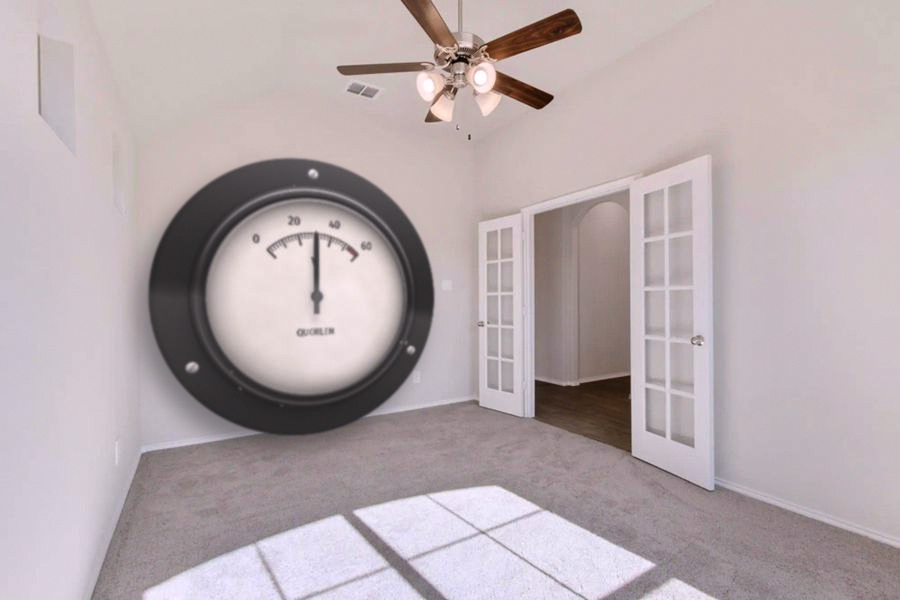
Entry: 30 (V)
